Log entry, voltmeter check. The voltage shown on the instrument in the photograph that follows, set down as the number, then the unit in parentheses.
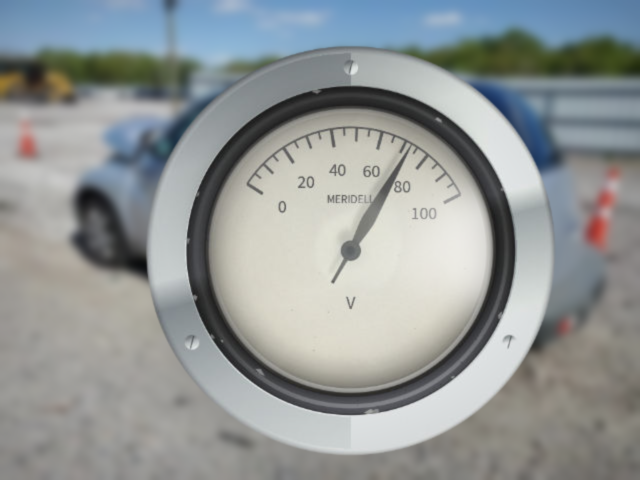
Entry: 72.5 (V)
